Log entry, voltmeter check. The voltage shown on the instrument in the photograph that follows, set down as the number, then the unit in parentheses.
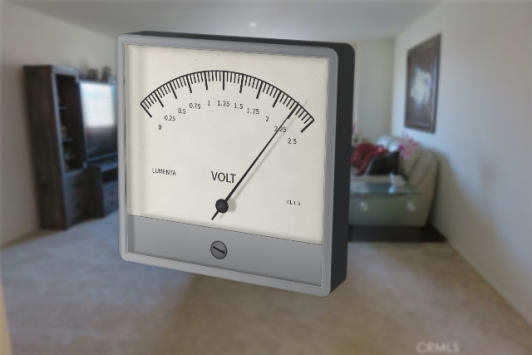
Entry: 2.25 (V)
